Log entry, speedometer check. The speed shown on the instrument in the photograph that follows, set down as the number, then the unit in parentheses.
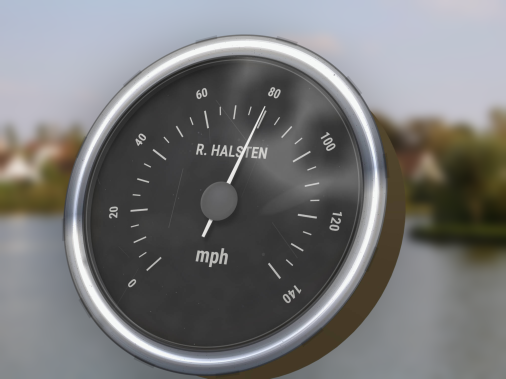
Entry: 80 (mph)
